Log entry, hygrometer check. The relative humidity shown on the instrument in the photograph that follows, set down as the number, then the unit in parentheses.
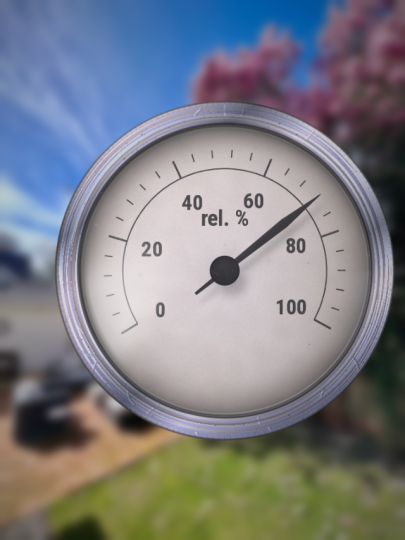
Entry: 72 (%)
